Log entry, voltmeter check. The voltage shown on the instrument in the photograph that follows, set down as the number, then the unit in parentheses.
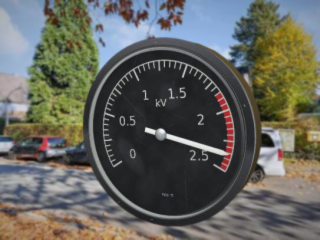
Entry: 2.35 (kV)
